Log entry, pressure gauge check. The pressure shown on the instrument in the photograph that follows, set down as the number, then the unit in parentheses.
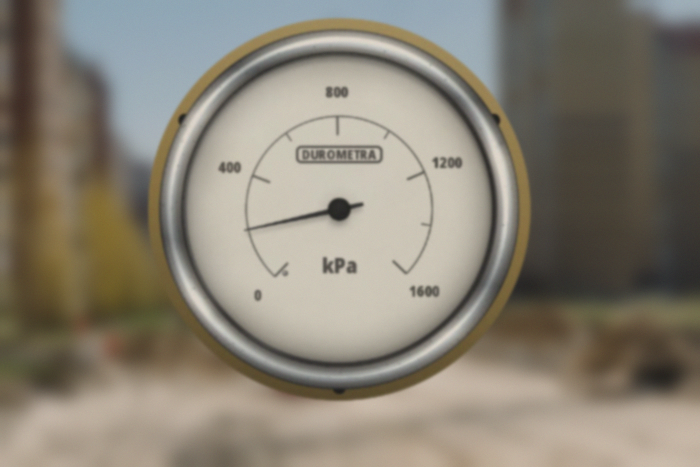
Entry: 200 (kPa)
